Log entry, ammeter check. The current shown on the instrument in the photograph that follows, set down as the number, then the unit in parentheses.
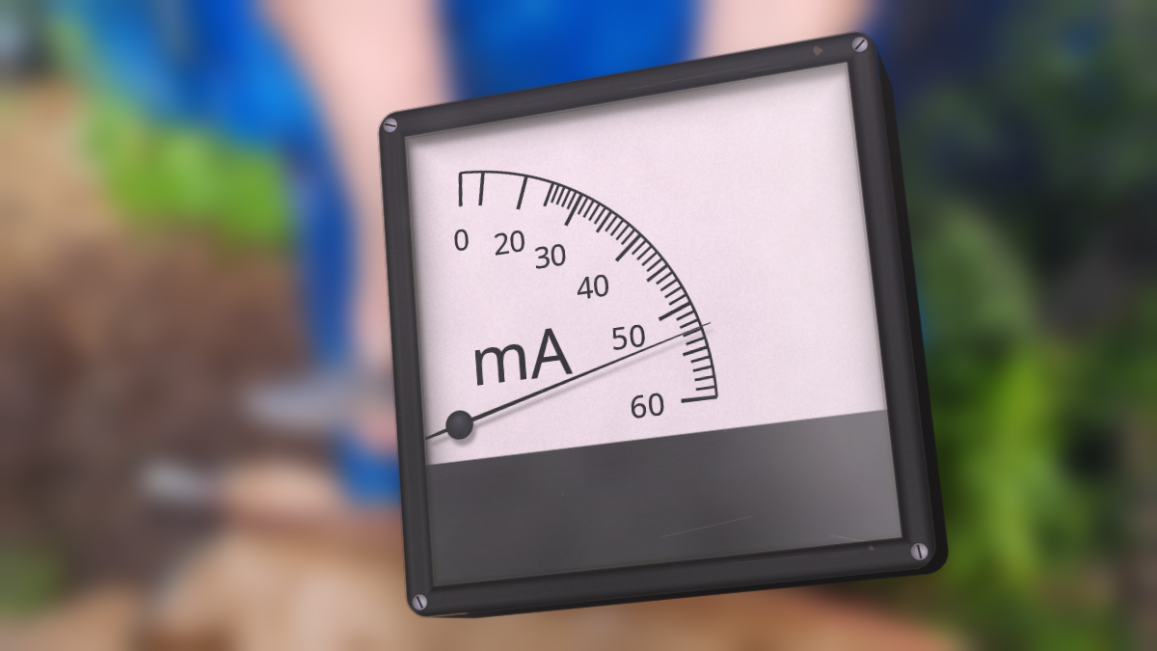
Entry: 53 (mA)
